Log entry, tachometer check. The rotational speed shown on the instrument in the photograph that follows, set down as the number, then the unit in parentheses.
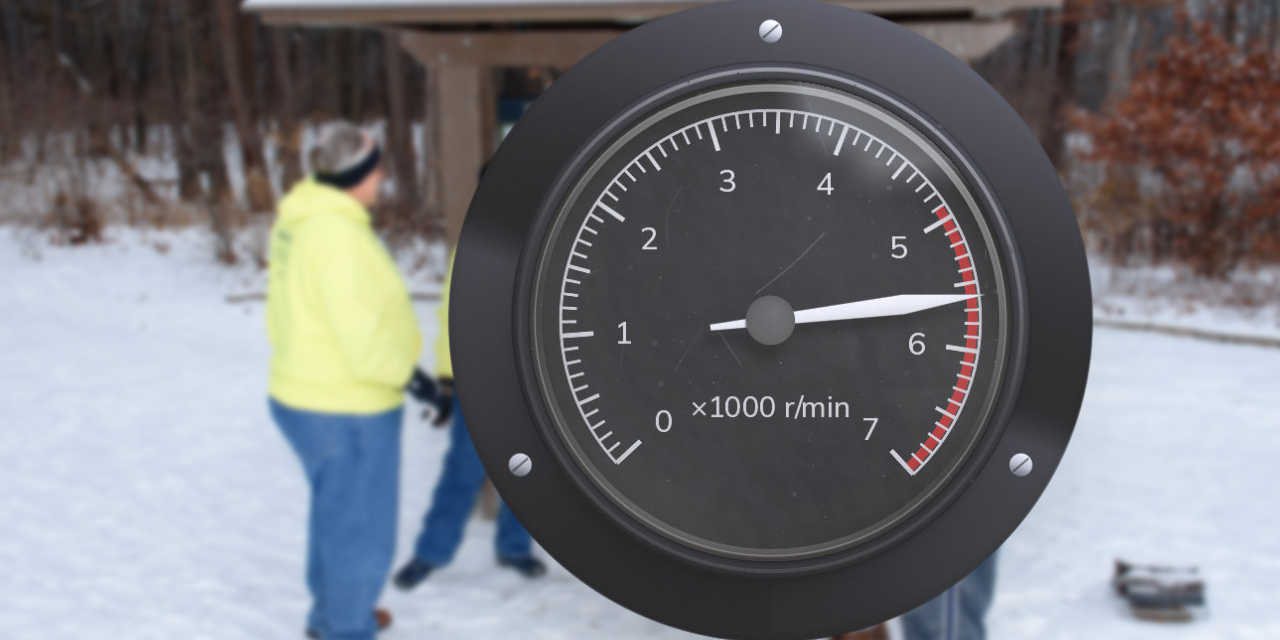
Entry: 5600 (rpm)
